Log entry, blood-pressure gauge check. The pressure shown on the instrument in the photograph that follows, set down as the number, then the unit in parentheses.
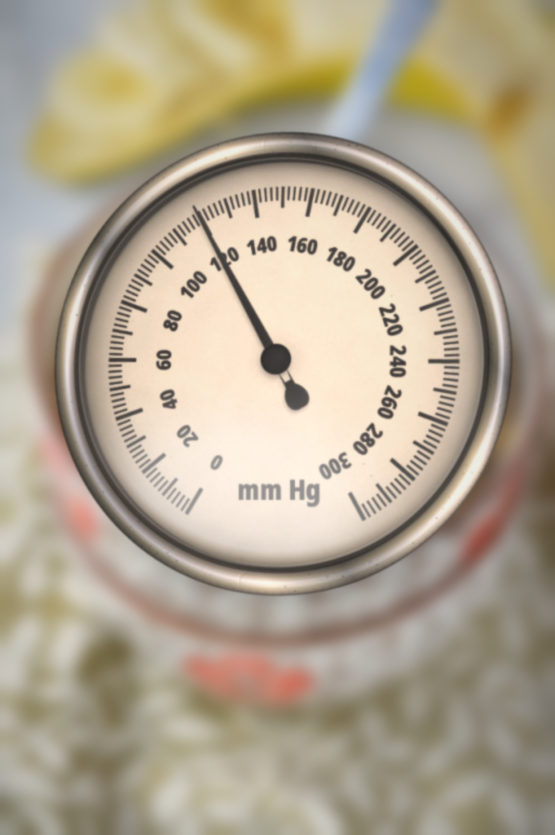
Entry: 120 (mmHg)
